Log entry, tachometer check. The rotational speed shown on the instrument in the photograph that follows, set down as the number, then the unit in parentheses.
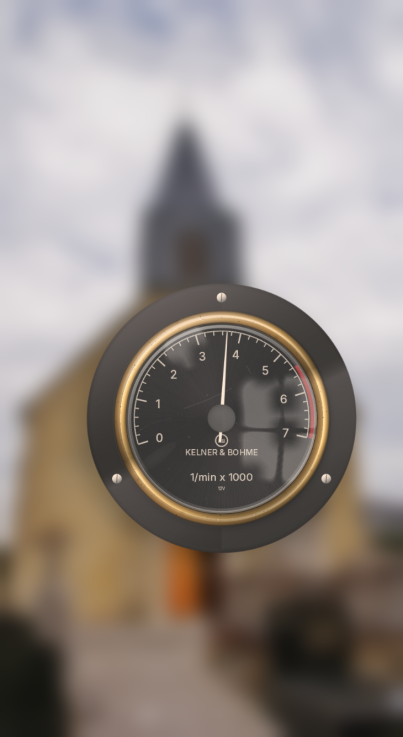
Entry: 3700 (rpm)
